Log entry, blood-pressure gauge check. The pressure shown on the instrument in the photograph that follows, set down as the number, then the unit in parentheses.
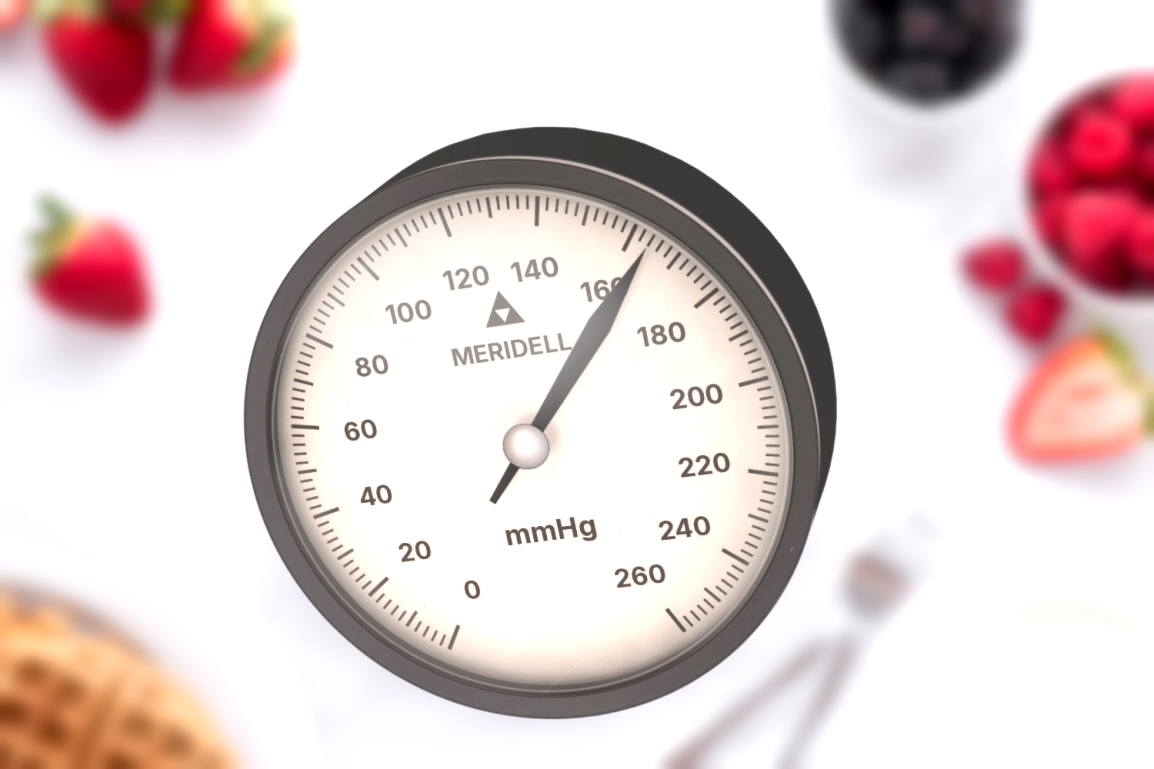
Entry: 164 (mmHg)
